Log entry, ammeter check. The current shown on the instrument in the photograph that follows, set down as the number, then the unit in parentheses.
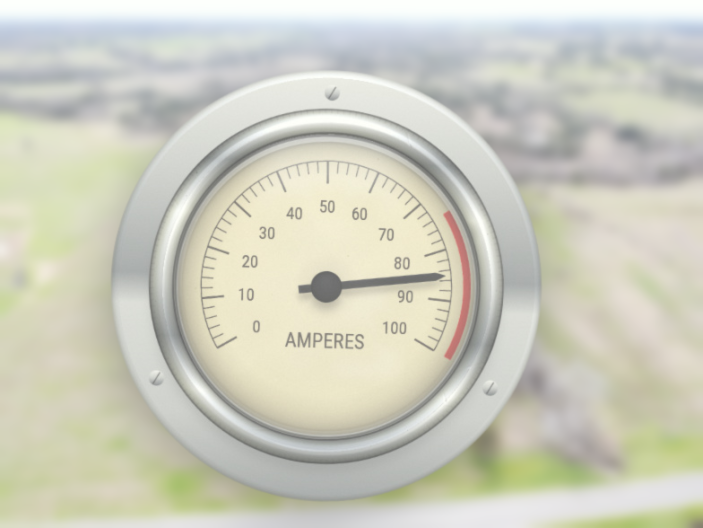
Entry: 85 (A)
